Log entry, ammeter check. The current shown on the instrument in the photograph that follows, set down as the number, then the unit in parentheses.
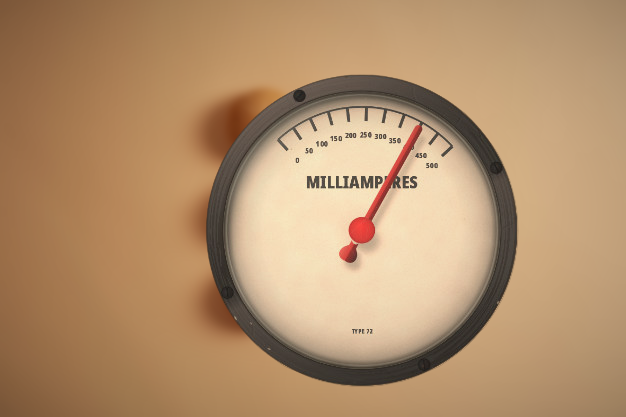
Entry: 400 (mA)
